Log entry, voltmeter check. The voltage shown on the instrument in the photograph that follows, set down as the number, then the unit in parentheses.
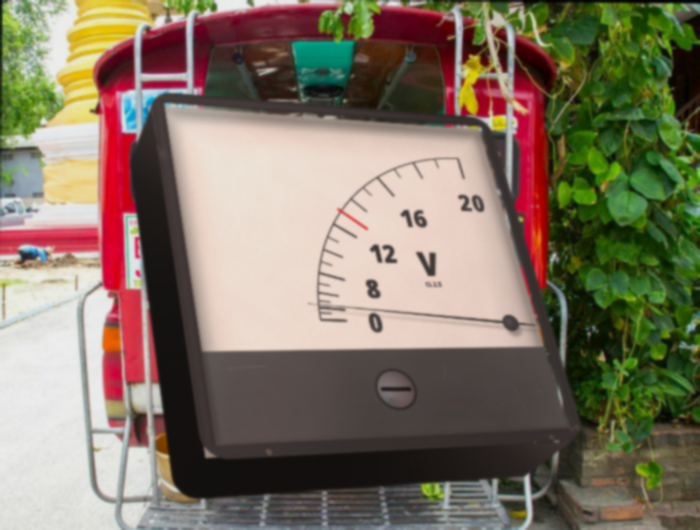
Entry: 4 (V)
